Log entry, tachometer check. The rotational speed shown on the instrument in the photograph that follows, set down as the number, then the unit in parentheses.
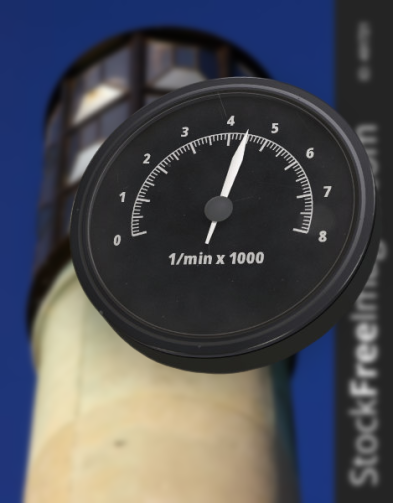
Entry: 4500 (rpm)
